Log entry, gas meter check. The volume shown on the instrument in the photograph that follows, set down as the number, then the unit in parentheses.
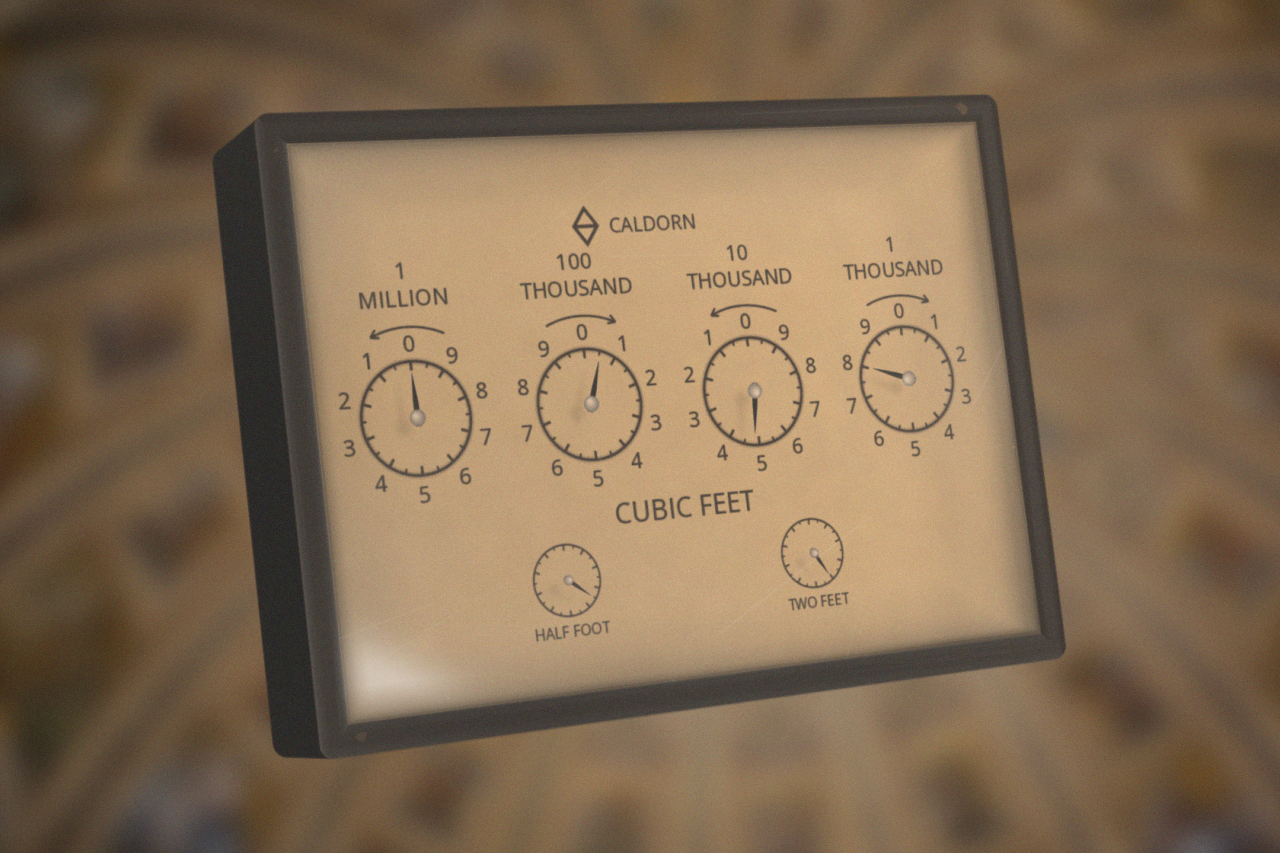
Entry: 4800 (ft³)
